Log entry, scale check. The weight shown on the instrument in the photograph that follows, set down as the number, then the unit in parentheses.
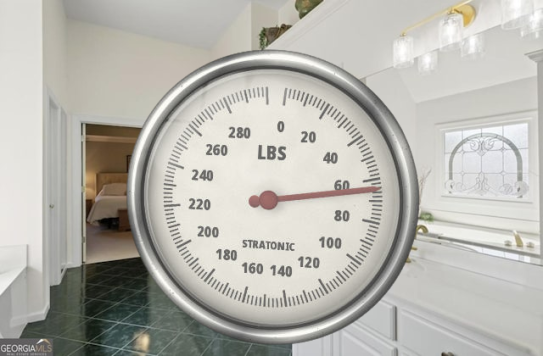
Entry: 64 (lb)
